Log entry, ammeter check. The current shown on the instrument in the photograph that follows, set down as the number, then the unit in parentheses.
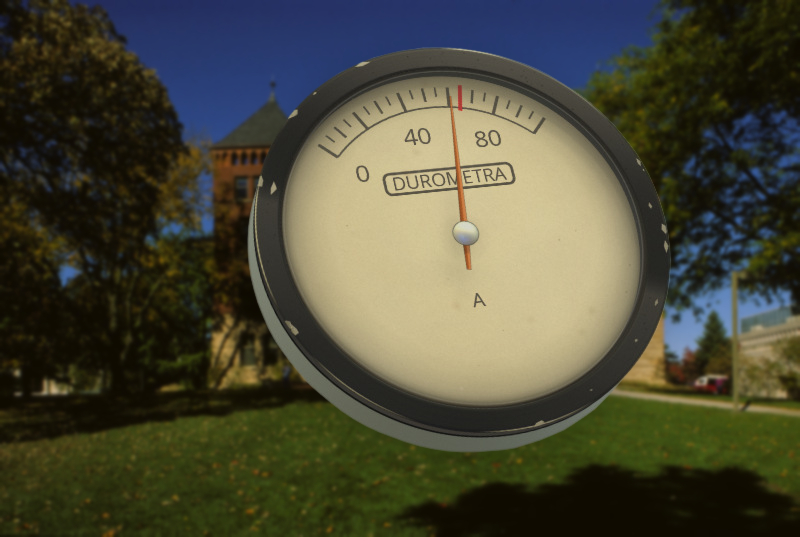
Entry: 60 (A)
